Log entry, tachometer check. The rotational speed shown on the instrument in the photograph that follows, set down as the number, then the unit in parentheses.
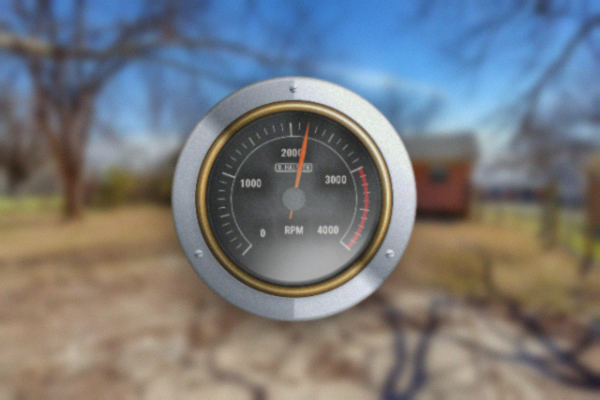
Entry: 2200 (rpm)
